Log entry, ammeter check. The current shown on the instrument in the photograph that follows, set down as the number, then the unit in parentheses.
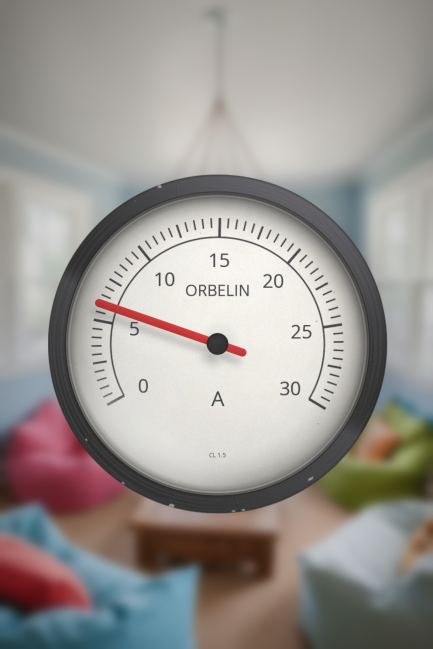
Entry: 6 (A)
